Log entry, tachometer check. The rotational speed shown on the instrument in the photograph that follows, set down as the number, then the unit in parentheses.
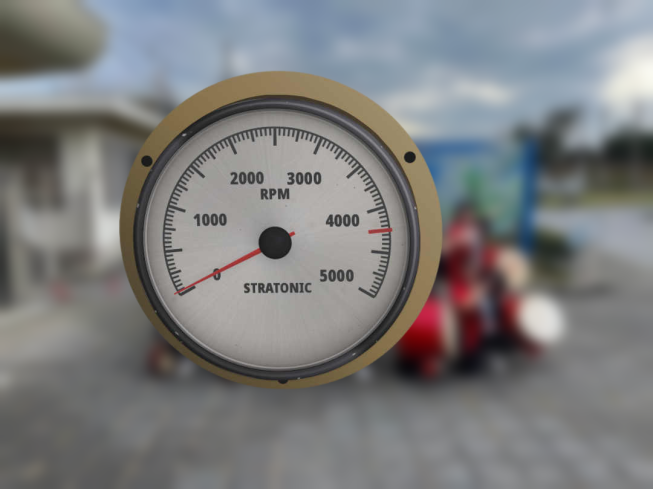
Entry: 50 (rpm)
